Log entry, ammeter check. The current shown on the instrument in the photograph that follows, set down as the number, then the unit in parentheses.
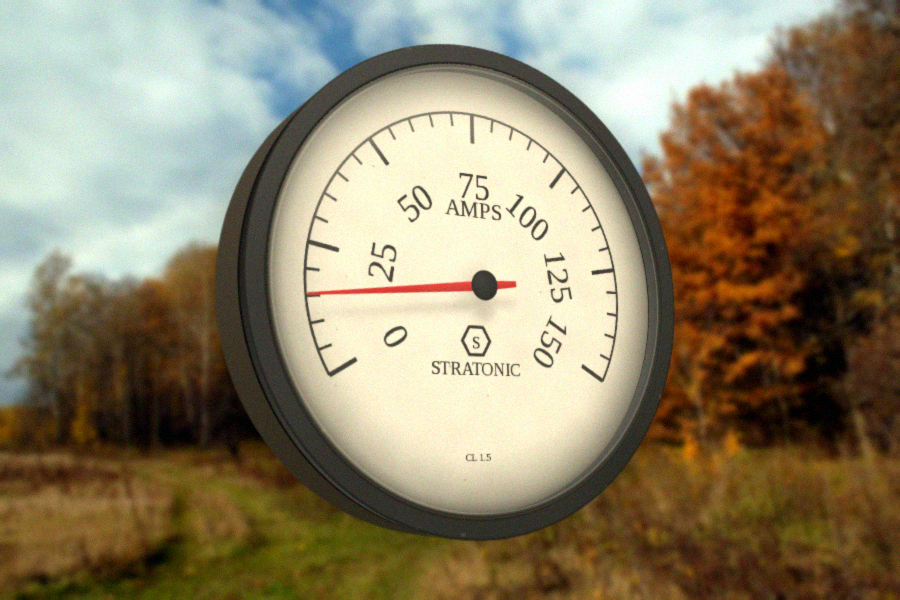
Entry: 15 (A)
